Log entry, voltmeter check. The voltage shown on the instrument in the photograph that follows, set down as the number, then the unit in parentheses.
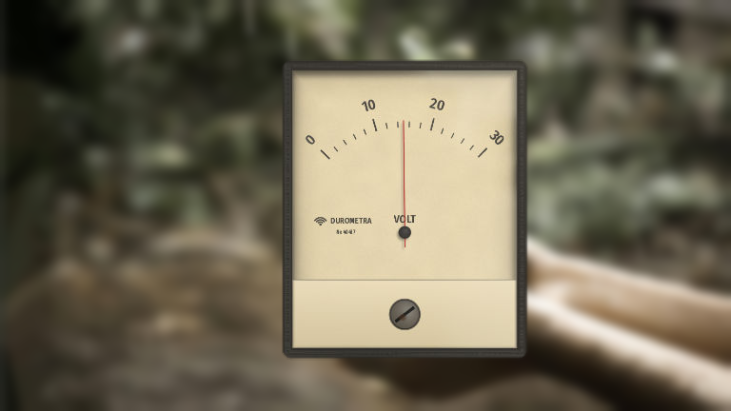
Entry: 15 (V)
